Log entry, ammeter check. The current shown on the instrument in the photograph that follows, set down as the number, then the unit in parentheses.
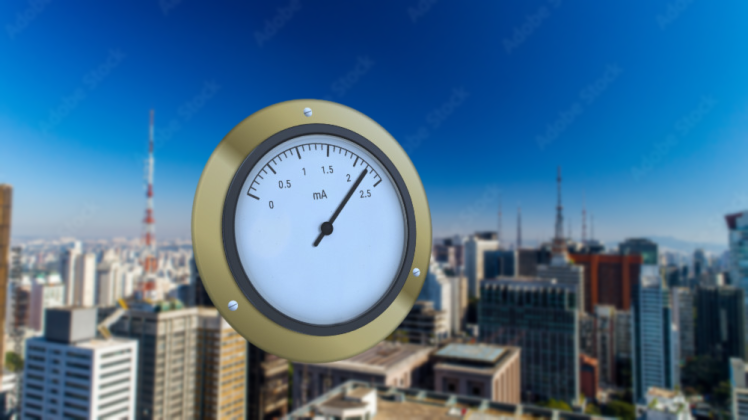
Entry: 2.2 (mA)
